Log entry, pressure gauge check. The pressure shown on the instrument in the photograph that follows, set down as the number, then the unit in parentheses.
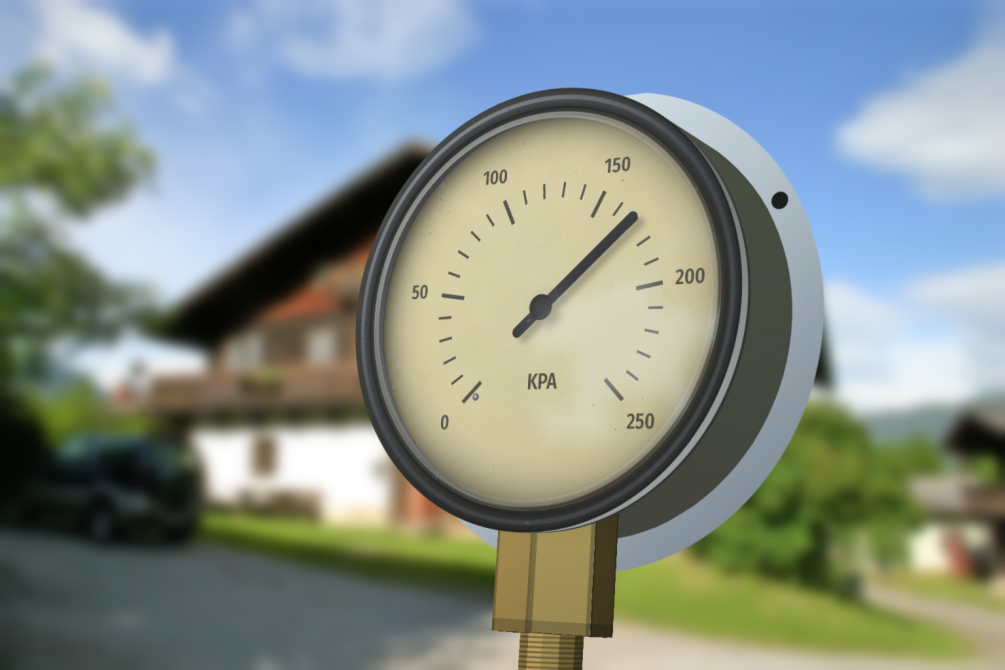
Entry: 170 (kPa)
